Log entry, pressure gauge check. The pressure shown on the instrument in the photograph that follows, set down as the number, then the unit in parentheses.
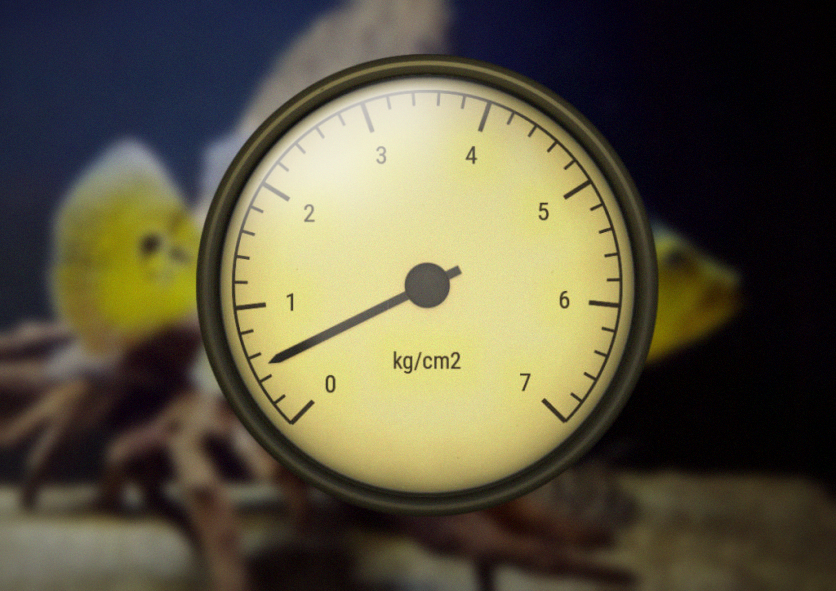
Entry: 0.5 (kg/cm²)
